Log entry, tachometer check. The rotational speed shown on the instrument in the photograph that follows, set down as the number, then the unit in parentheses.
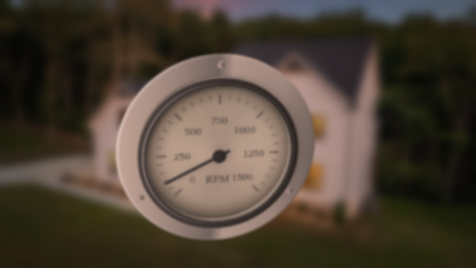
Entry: 100 (rpm)
